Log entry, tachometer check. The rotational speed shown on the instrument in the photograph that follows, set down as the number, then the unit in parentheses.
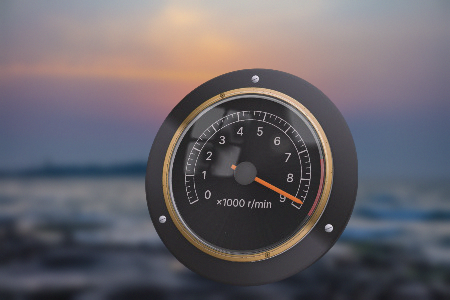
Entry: 8800 (rpm)
